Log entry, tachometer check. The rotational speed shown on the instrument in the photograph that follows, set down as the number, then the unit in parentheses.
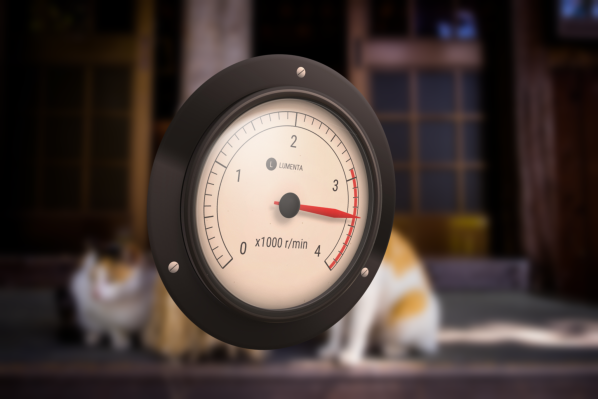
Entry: 3400 (rpm)
